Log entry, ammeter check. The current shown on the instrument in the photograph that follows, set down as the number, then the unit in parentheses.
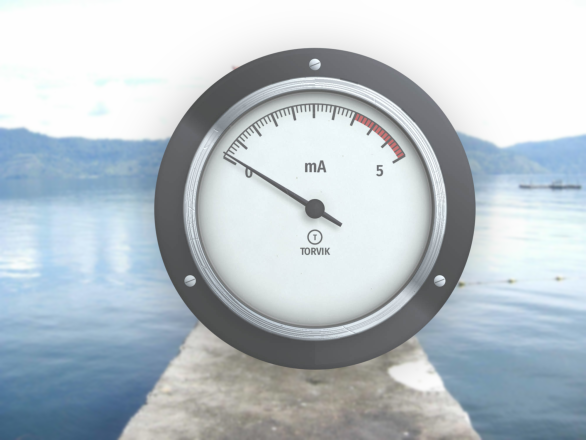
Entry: 0.1 (mA)
